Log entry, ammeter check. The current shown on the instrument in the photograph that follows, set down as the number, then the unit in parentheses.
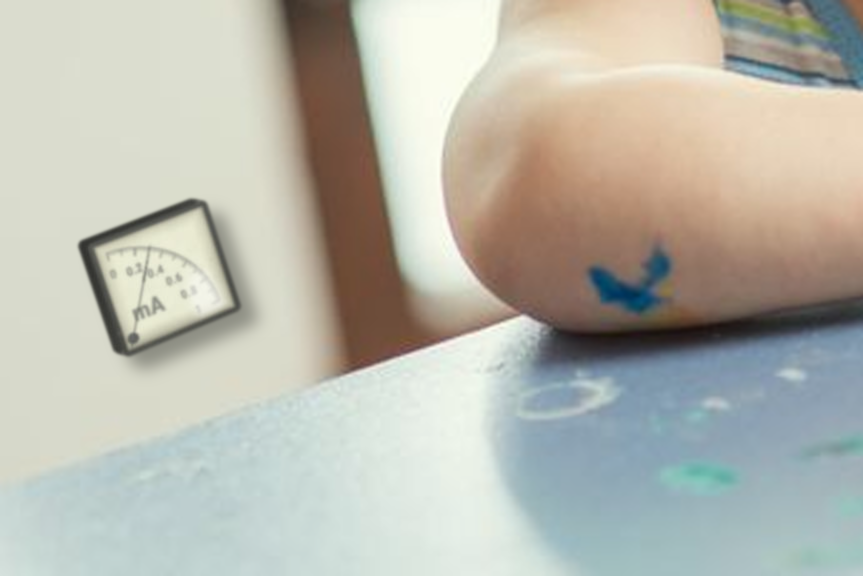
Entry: 0.3 (mA)
